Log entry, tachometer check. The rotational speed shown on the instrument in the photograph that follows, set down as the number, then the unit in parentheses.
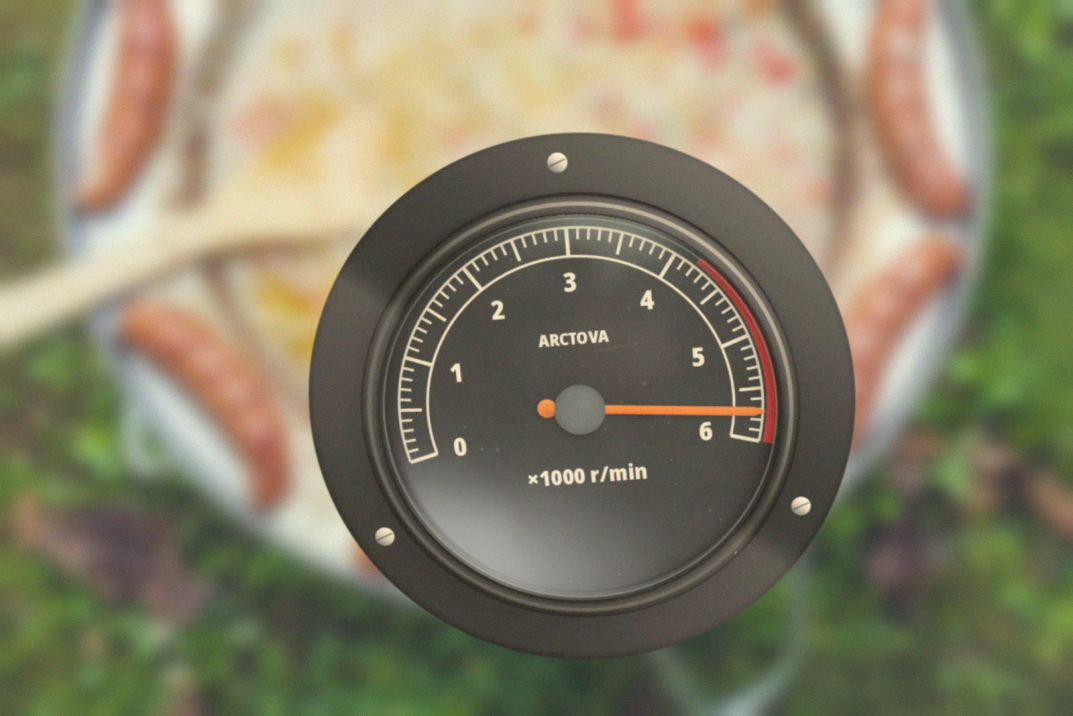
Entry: 5700 (rpm)
